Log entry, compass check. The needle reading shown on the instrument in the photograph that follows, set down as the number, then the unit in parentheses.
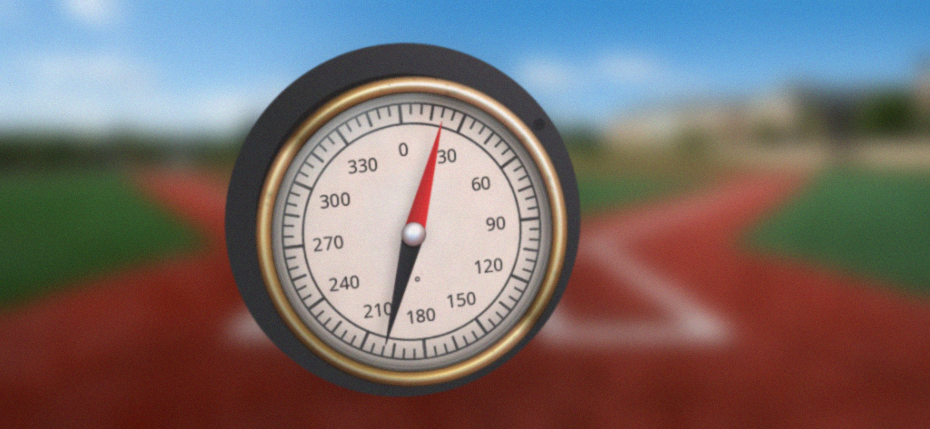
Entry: 20 (°)
